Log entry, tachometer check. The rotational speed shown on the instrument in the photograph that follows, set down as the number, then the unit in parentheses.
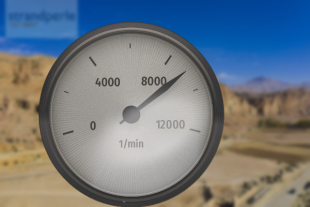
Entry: 9000 (rpm)
